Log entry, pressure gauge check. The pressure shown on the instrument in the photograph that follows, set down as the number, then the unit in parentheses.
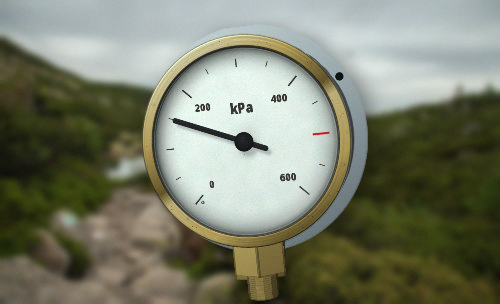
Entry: 150 (kPa)
